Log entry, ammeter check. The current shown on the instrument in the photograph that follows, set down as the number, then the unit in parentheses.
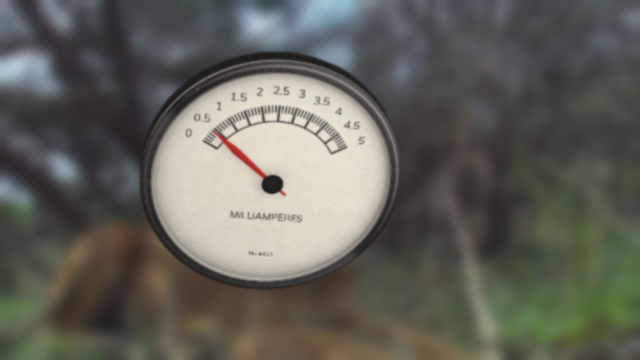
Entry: 0.5 (mA)
